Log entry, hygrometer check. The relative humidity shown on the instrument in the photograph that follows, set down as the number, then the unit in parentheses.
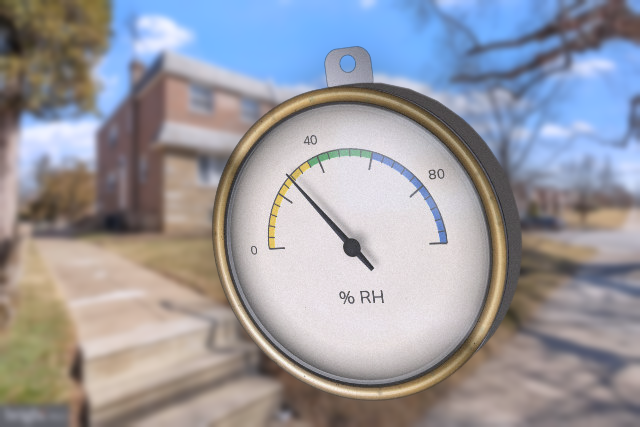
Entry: 28 (%)
